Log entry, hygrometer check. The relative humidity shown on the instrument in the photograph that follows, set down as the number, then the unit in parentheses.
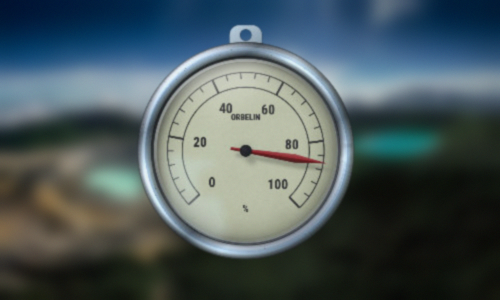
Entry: 86 (%)
